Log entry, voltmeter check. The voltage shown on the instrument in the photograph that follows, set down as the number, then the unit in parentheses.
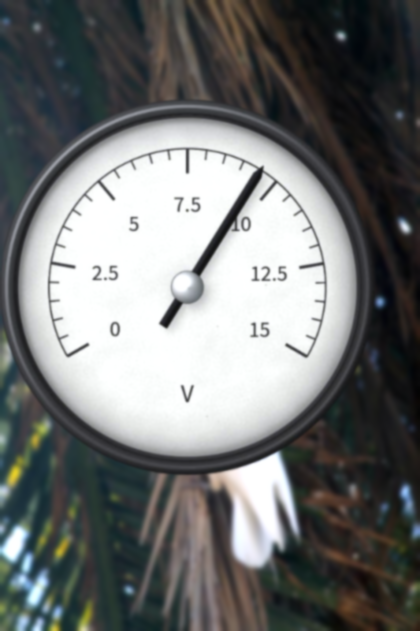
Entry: 9.5 (V)
